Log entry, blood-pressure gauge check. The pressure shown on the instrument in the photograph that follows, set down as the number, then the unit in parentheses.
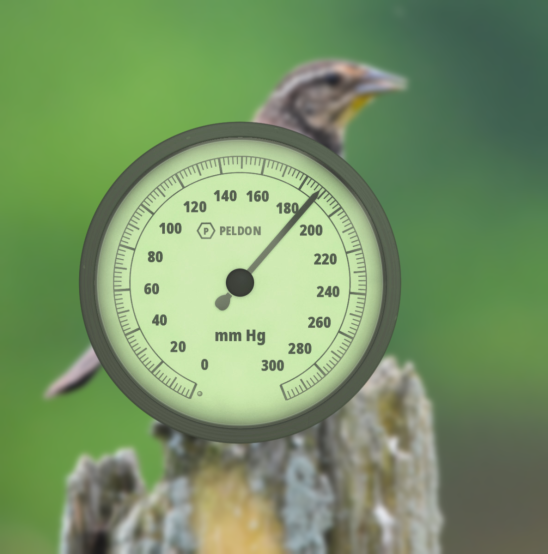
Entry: 188 (mmHg)
